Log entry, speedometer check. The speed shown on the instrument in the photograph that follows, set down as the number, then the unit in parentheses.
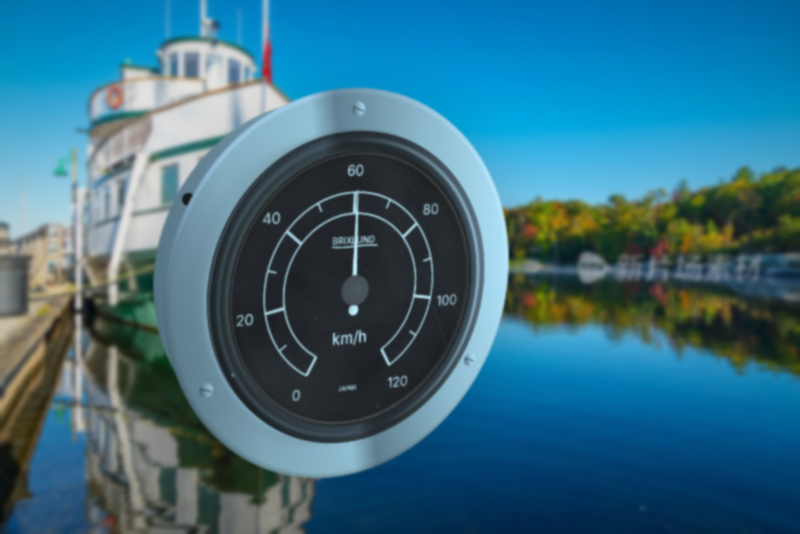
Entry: 60 (km/h)
